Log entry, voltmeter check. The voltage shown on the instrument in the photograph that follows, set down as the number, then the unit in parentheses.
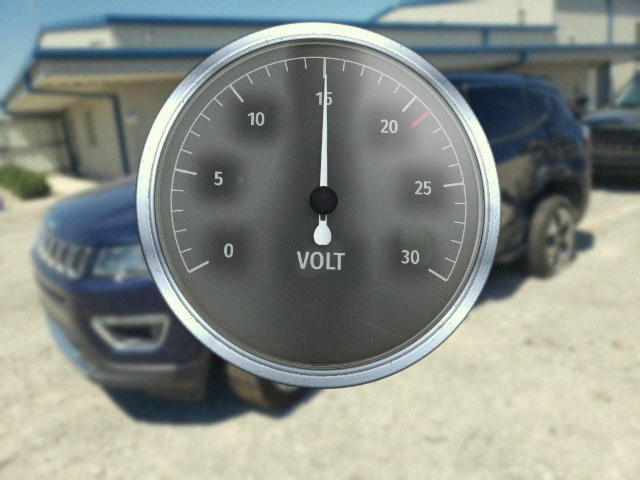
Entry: 15 (V)
